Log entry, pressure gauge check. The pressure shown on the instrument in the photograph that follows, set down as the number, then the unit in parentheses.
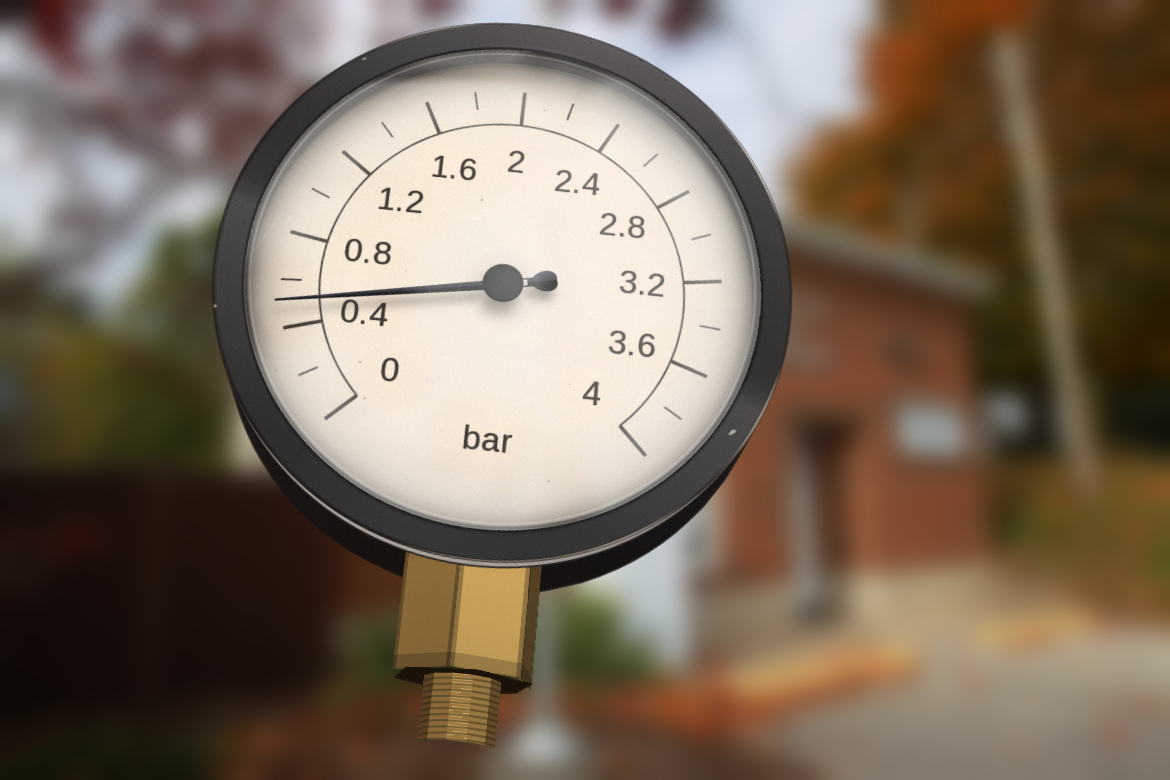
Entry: 0.5 (bar)
